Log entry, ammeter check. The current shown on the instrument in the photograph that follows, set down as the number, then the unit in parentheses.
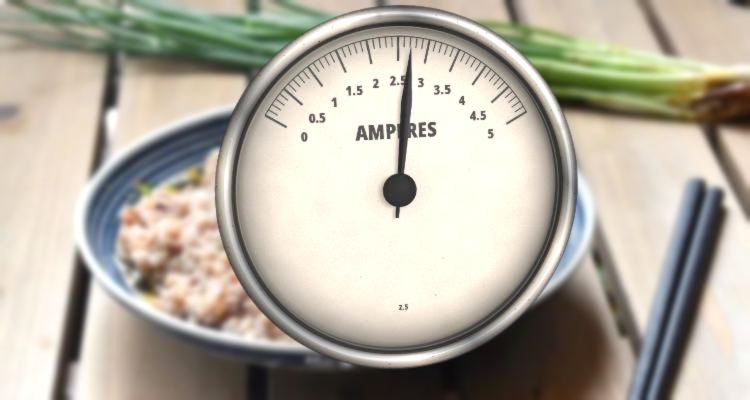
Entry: 2.7 (A)
